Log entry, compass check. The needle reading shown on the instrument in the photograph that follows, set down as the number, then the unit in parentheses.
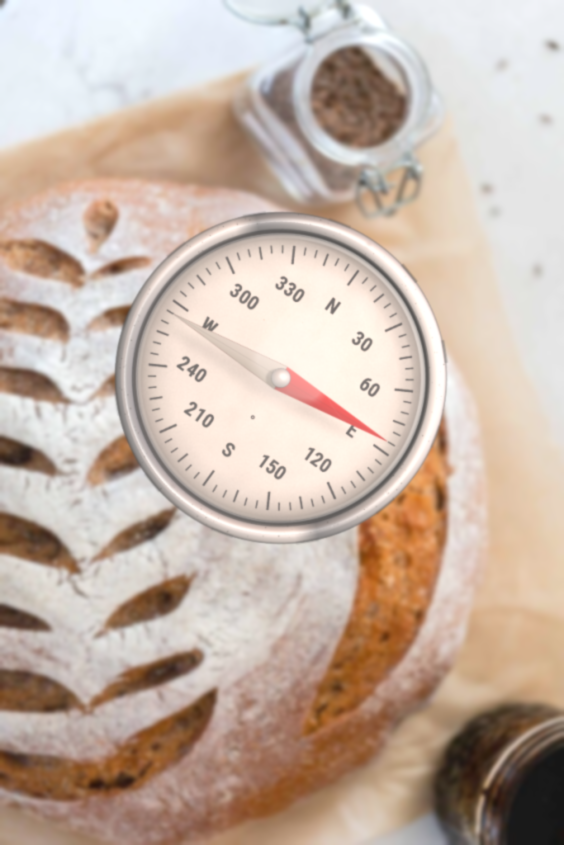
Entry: 85 (°)
